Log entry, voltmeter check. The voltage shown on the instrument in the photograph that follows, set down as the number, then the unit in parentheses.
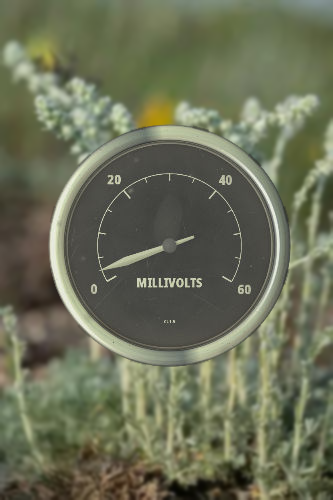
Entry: 2.5 (mV)
